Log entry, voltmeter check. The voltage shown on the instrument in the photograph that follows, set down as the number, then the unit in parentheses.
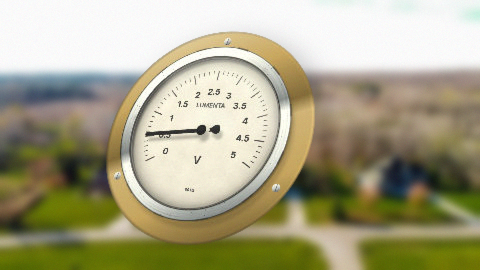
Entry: 0.5 (V)
